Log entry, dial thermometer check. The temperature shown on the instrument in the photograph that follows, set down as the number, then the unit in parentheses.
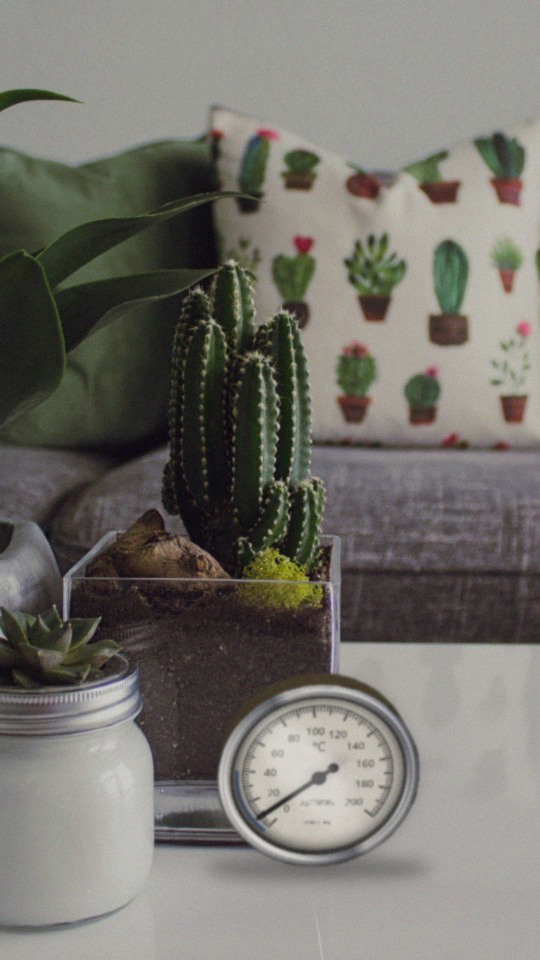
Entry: 10 (°C)
